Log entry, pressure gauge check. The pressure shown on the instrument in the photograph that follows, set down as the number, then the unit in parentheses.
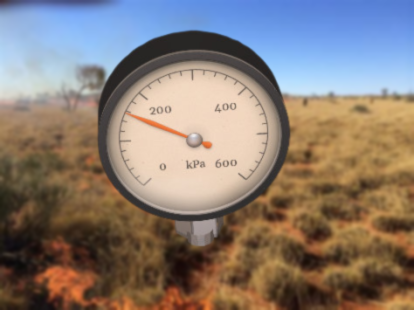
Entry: 160 (kPa)
